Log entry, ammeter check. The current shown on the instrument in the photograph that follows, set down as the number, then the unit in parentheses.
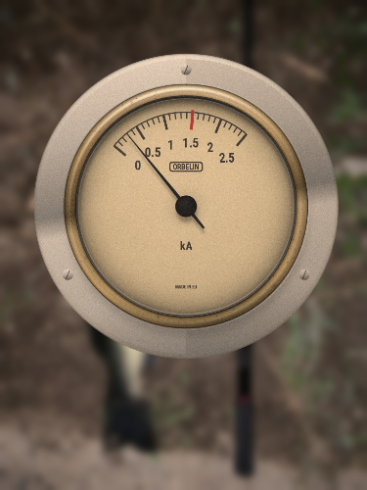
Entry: 0.3 (kA)
